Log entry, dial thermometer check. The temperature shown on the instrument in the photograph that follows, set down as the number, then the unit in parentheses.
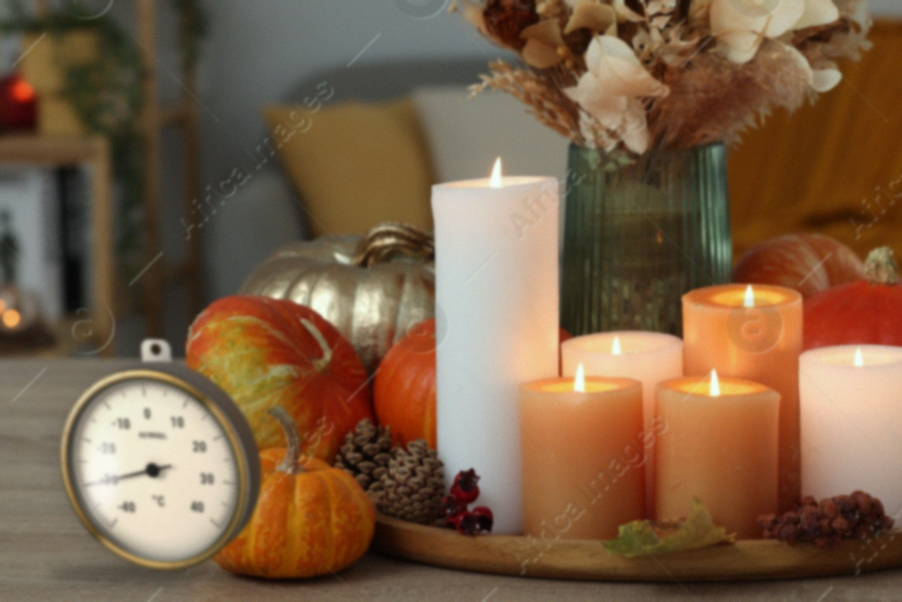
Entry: -30 (°C)
